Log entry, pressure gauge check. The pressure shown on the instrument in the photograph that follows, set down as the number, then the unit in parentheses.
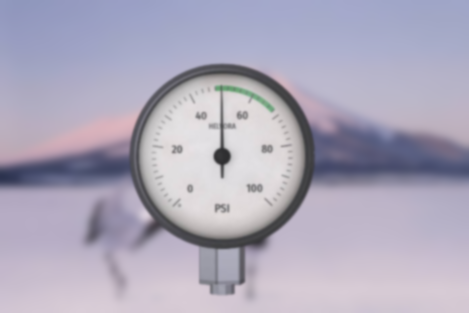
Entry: 50 (psi)
